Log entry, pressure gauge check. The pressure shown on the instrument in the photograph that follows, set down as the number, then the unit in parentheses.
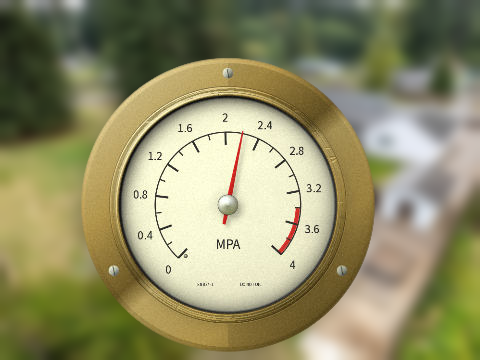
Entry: 2.2 (MPa)
